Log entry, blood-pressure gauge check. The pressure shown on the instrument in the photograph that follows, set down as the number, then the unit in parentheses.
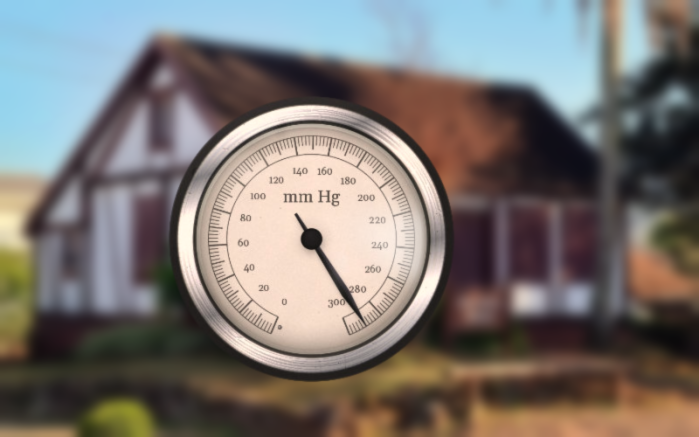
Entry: 290 (mmHg)
